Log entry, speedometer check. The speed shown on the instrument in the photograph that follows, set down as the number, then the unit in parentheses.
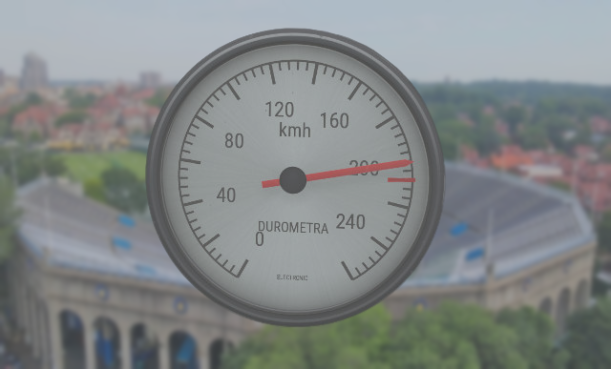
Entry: 200 (km/h)
